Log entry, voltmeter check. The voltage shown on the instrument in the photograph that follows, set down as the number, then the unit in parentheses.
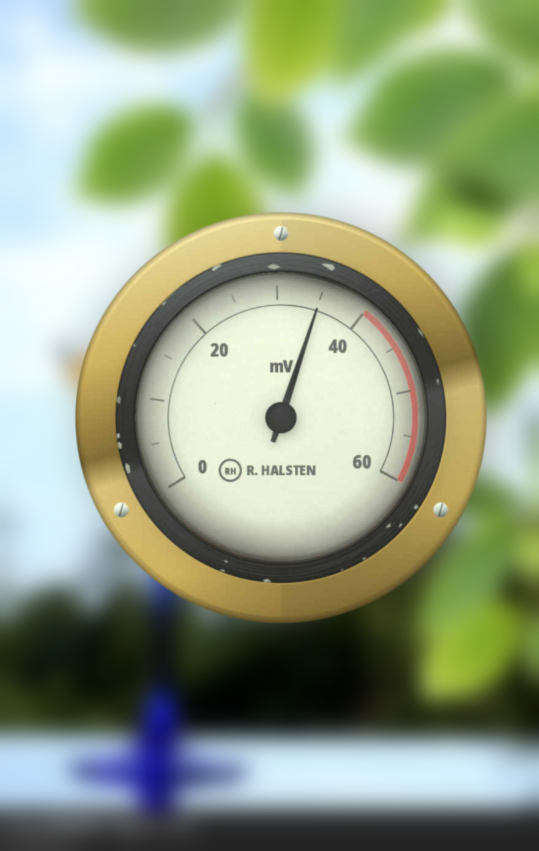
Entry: 35 (mV)
